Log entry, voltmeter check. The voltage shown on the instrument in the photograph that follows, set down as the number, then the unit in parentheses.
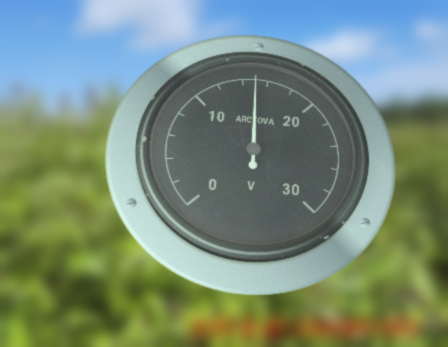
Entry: 15 (V)
